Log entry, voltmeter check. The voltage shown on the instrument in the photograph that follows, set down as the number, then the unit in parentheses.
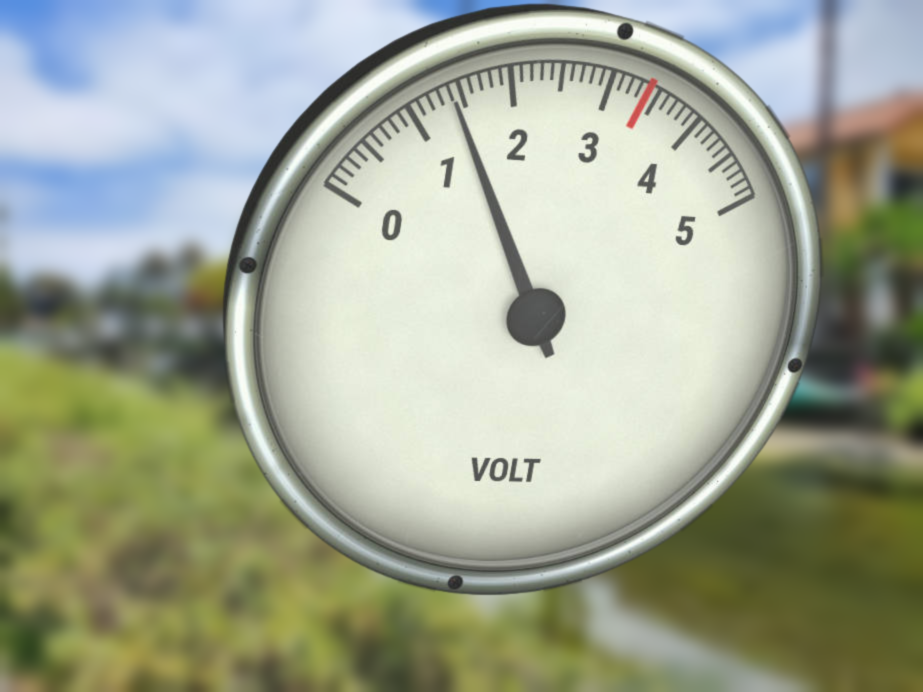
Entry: 1.4 (V)
